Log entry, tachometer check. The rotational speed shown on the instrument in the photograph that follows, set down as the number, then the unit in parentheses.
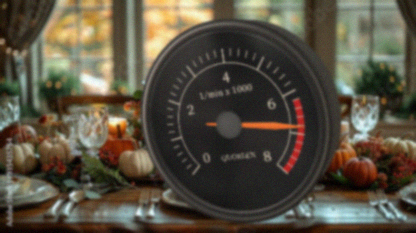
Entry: 6800 (rpm)
